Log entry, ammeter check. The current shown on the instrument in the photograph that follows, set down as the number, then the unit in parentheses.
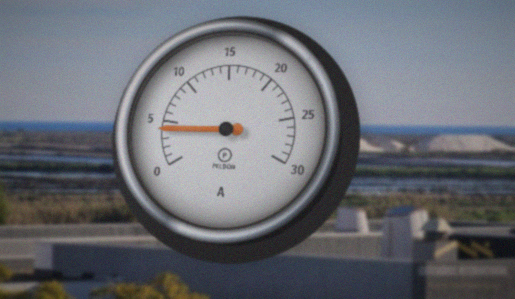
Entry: 4 (A)
